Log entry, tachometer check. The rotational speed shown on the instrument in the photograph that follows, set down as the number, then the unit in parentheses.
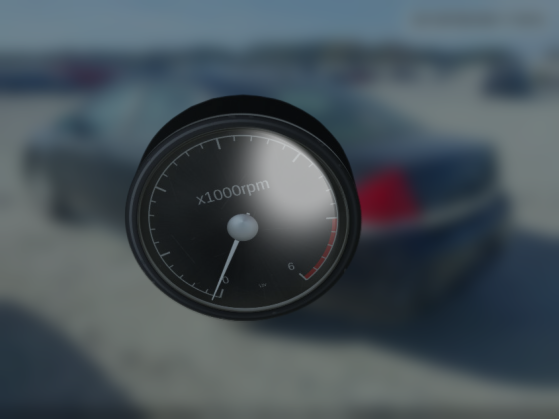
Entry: 100 (rpm)
